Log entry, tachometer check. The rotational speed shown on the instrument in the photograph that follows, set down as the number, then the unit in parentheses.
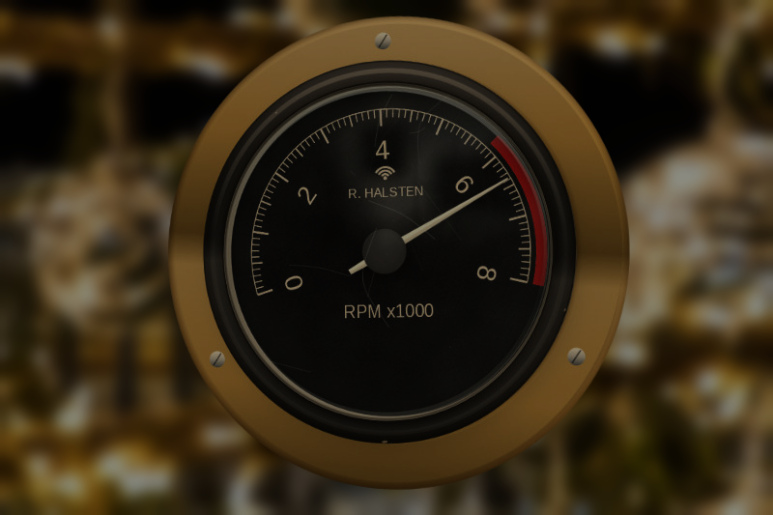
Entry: 6400 (rpm)
